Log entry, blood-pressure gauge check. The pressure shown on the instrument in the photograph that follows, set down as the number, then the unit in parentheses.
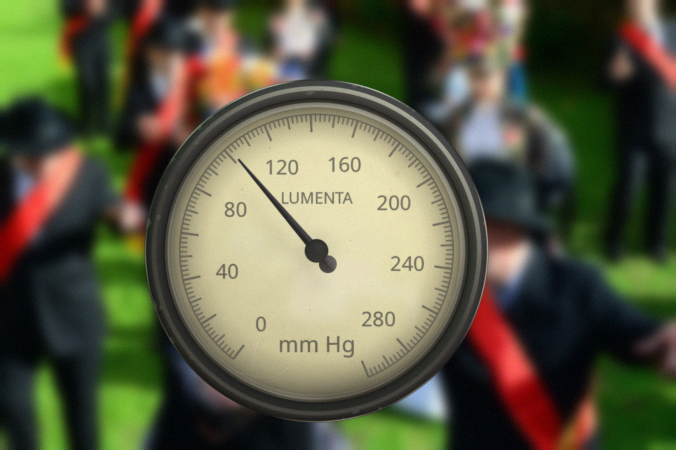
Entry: 102 (mmHg)
